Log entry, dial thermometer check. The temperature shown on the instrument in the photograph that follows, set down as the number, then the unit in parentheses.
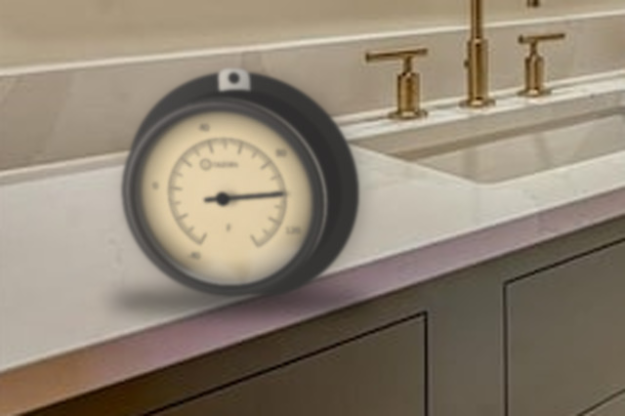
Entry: 100 (°F)
